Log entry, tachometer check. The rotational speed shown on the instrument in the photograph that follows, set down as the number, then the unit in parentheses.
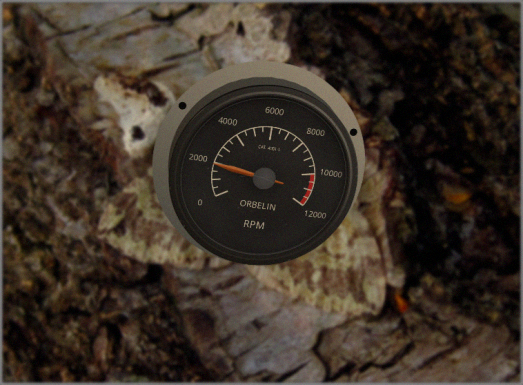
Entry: 2000 (rpm)
